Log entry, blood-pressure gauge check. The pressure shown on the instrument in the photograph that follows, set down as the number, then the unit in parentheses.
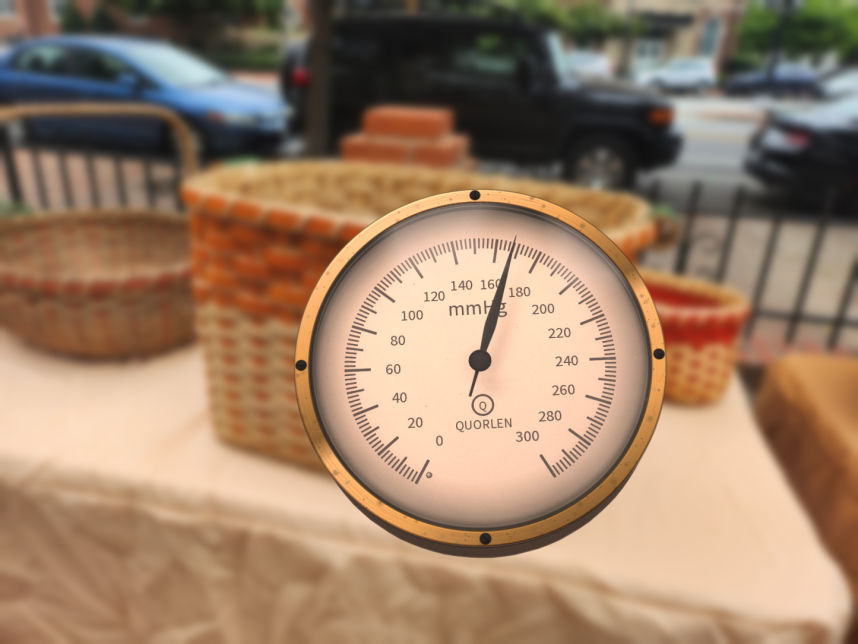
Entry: 168 (mmHg)
